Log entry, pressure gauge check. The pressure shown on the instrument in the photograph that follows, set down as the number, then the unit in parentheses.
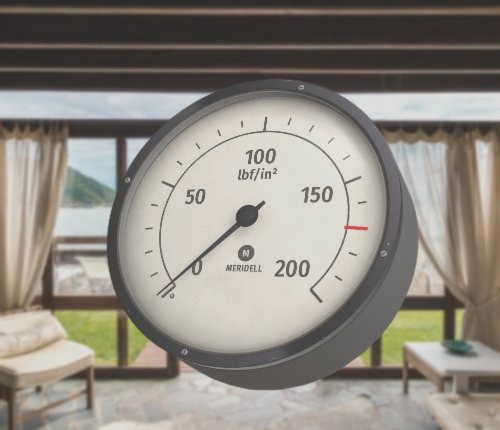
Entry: 0 (psi)
